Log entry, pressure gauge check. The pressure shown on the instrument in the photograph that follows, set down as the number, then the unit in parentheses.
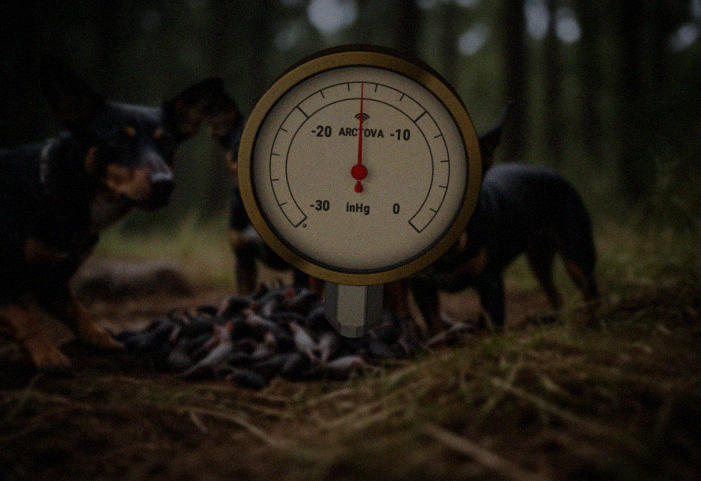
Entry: -15 (inHg)
